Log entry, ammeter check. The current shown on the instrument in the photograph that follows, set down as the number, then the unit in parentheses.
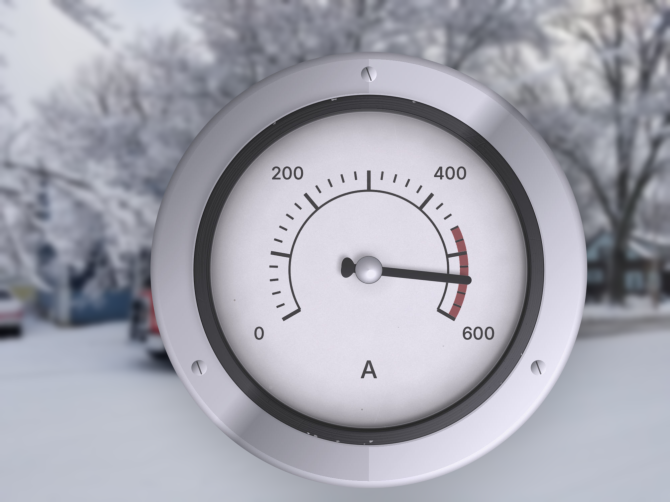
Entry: 540 (A)
